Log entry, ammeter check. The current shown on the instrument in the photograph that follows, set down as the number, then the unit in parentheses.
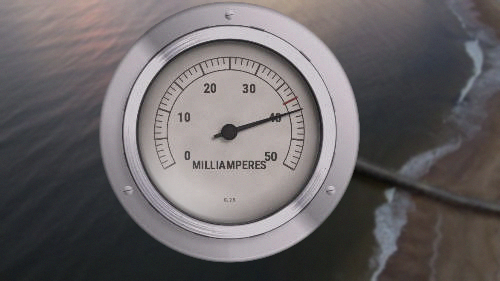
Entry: 40 (mA)
